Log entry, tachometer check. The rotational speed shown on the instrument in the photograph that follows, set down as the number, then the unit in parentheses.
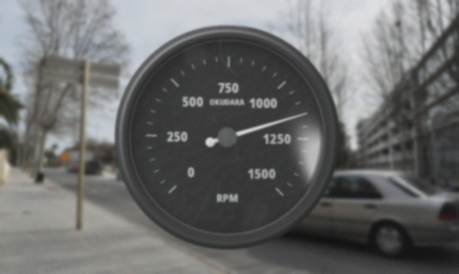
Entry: 1150 (rpm)
